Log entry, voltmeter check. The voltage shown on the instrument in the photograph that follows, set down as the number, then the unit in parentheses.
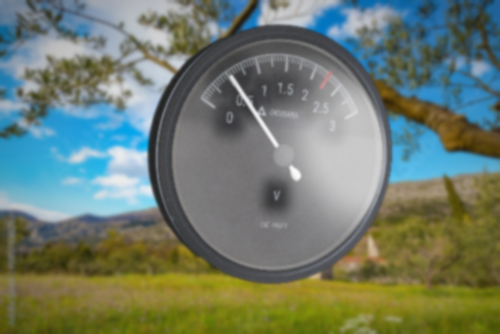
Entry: 0.5 (V)
